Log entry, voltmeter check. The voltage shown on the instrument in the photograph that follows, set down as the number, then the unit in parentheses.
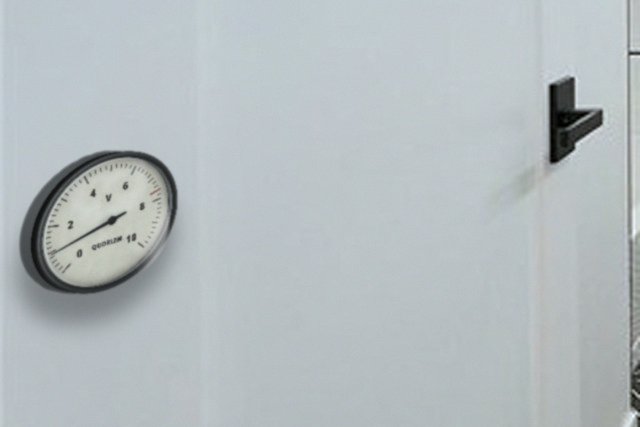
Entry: 1 (V)
